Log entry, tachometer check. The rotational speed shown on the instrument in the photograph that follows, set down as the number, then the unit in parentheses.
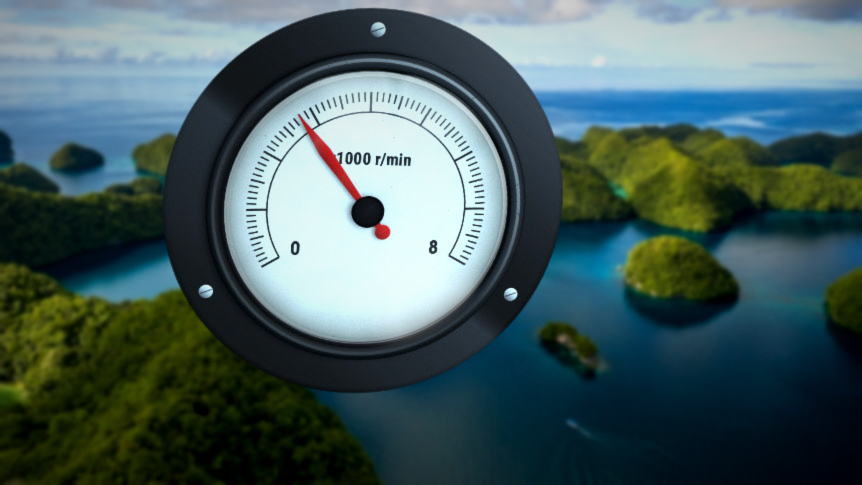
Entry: 2800 (rpm)
